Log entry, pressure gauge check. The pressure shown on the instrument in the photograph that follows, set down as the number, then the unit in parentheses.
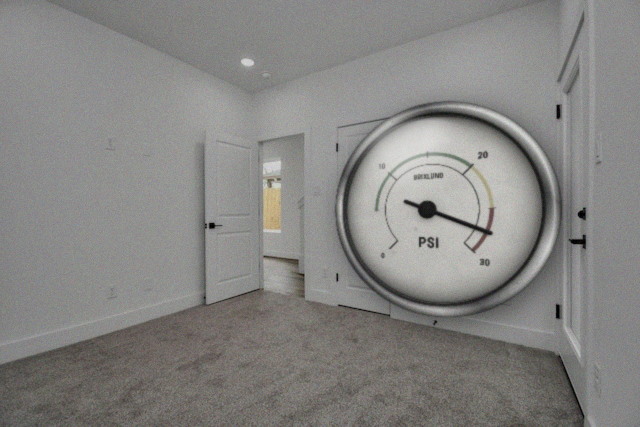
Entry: 27.5 (psi)
